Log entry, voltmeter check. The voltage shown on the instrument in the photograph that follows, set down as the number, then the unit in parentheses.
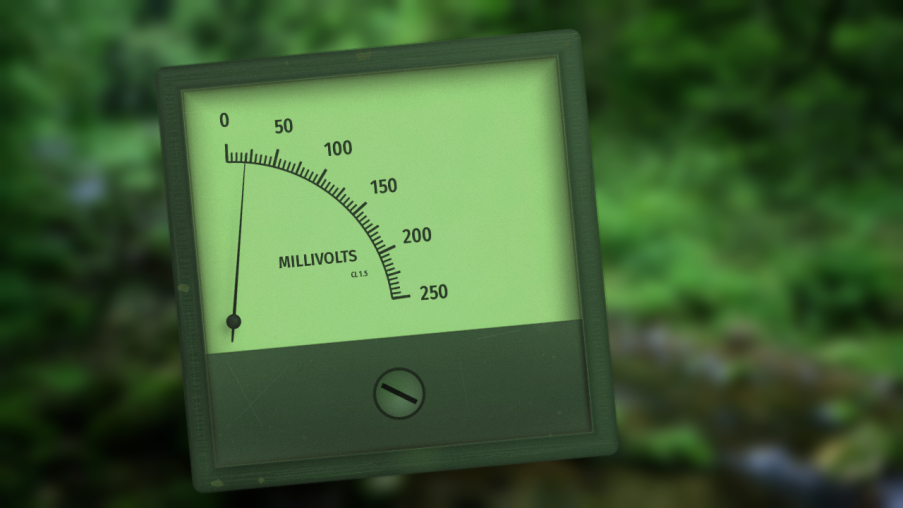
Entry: 20 (mV)
